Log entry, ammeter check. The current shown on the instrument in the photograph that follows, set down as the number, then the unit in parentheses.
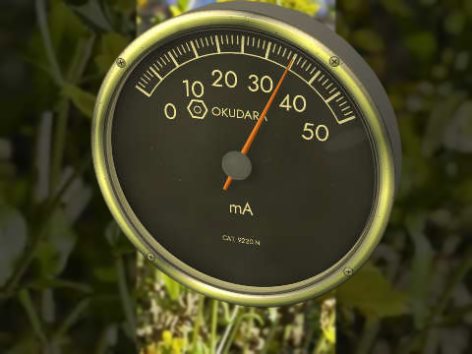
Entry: 35 (mA)
